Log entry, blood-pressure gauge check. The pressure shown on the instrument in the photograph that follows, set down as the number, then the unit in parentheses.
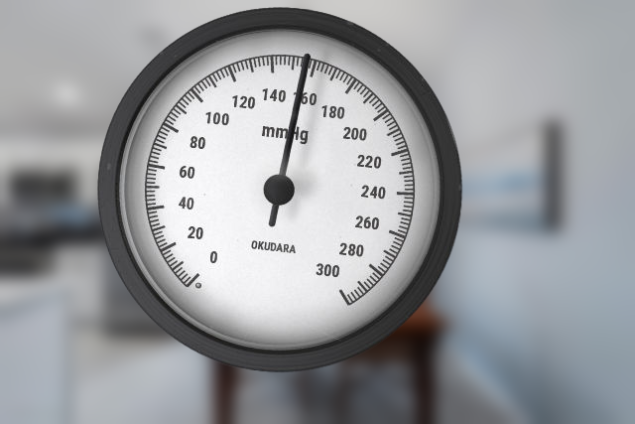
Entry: 156 (mmHg)
